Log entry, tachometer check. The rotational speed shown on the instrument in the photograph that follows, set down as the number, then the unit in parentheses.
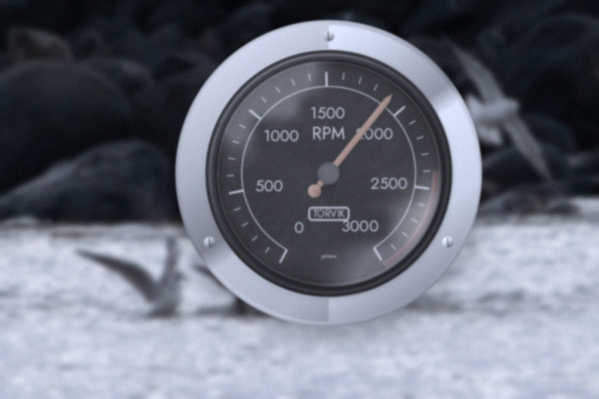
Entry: 1900 (rpm)
